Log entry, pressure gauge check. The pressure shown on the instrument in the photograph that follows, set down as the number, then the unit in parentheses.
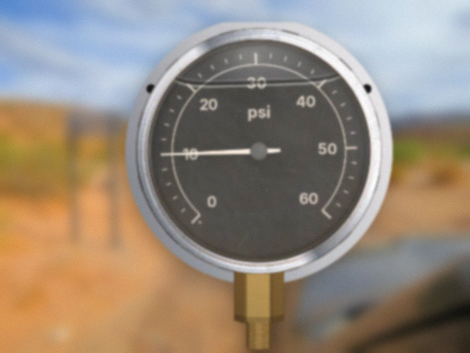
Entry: 10 (psi)
